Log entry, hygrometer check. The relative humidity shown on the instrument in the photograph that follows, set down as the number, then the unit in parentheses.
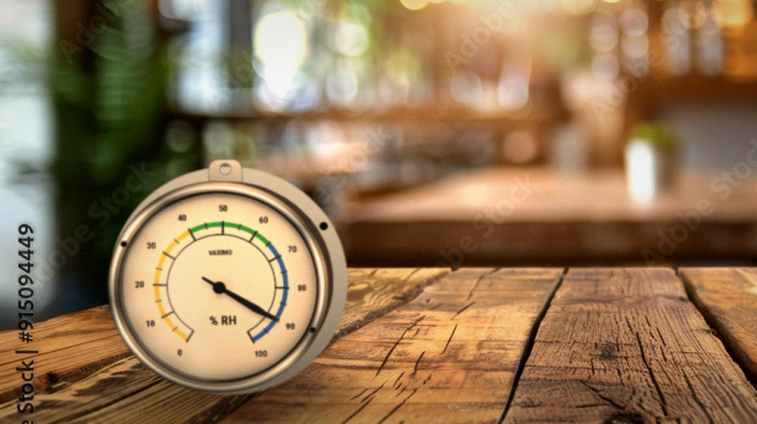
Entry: 90 (%)
